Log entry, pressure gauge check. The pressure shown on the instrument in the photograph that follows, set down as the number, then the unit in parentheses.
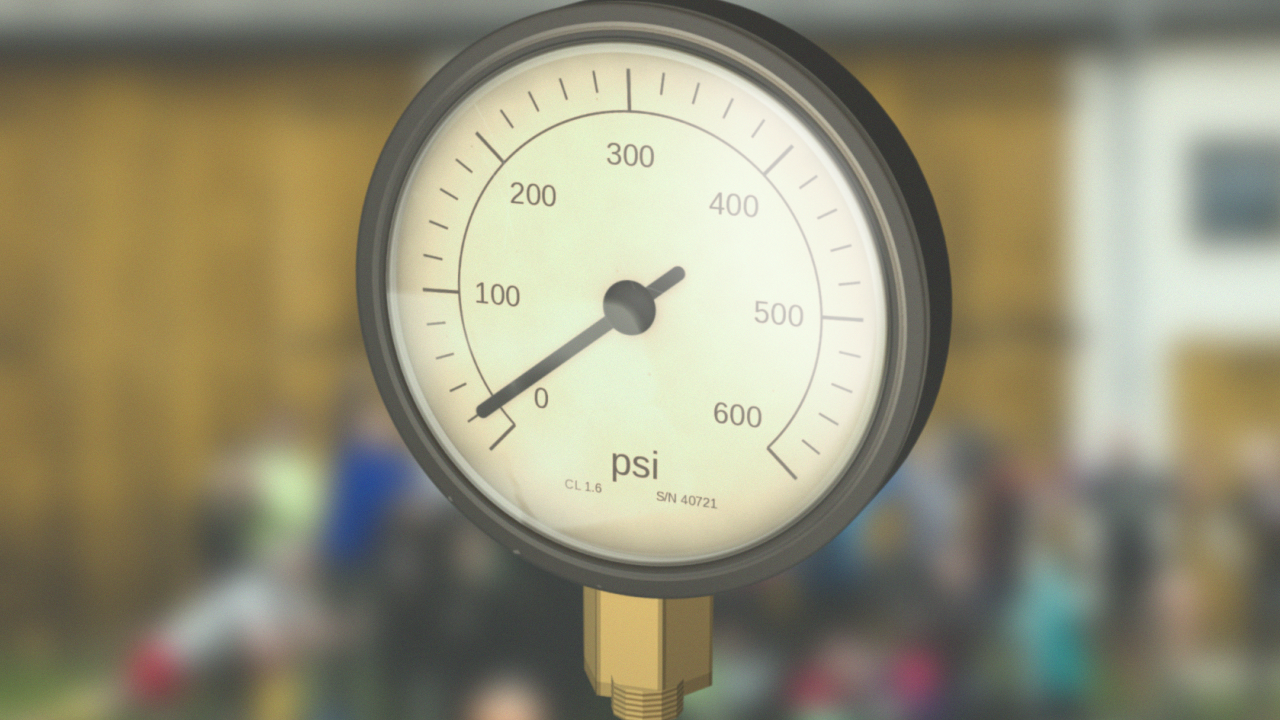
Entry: 20 (psi)
